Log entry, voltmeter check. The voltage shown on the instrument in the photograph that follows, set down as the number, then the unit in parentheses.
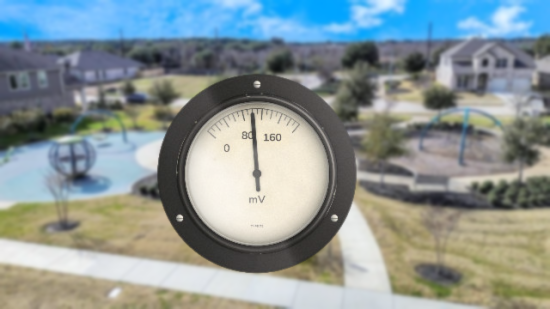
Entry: 100 (mV)
